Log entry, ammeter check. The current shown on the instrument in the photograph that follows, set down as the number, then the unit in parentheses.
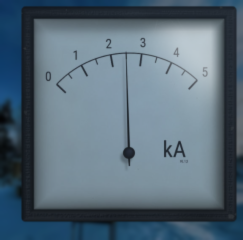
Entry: 2.5 (kA)
